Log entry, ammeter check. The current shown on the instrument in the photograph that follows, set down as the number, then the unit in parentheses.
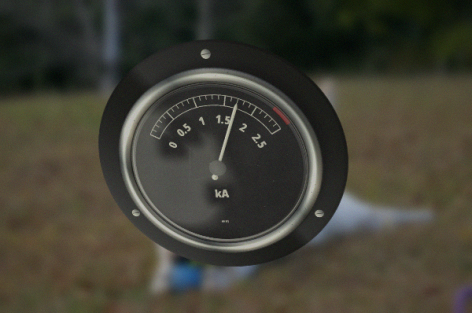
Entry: 1.7 (kA)
